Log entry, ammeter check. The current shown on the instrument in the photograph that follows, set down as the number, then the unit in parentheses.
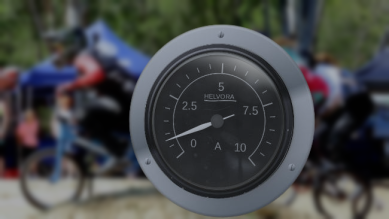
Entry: 0.75 (A)
